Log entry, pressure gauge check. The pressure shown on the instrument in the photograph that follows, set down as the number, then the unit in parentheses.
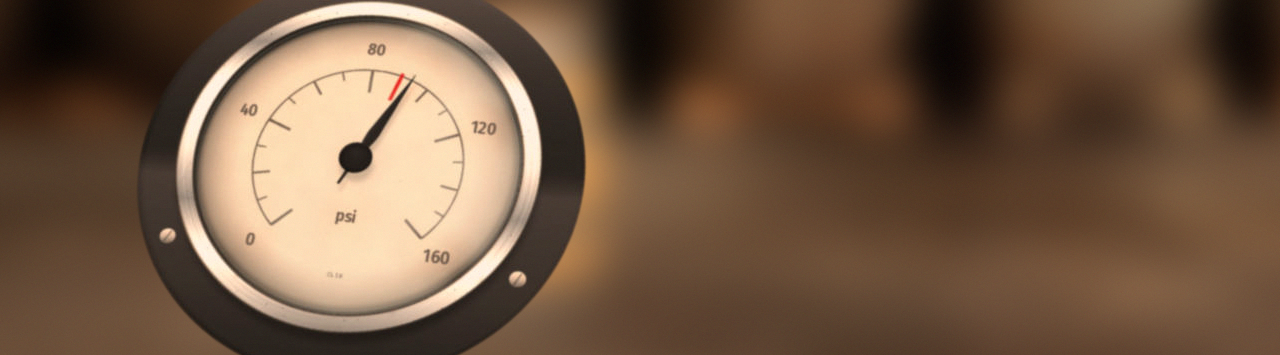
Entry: 95 (psi)
